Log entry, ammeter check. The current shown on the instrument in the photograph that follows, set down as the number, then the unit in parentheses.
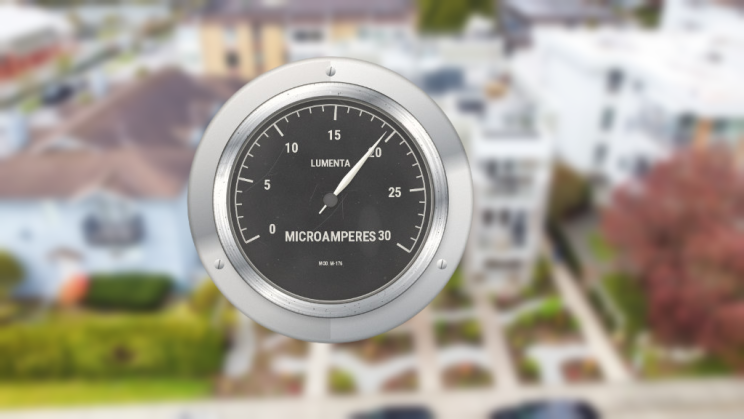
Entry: 19.5 (µA)
